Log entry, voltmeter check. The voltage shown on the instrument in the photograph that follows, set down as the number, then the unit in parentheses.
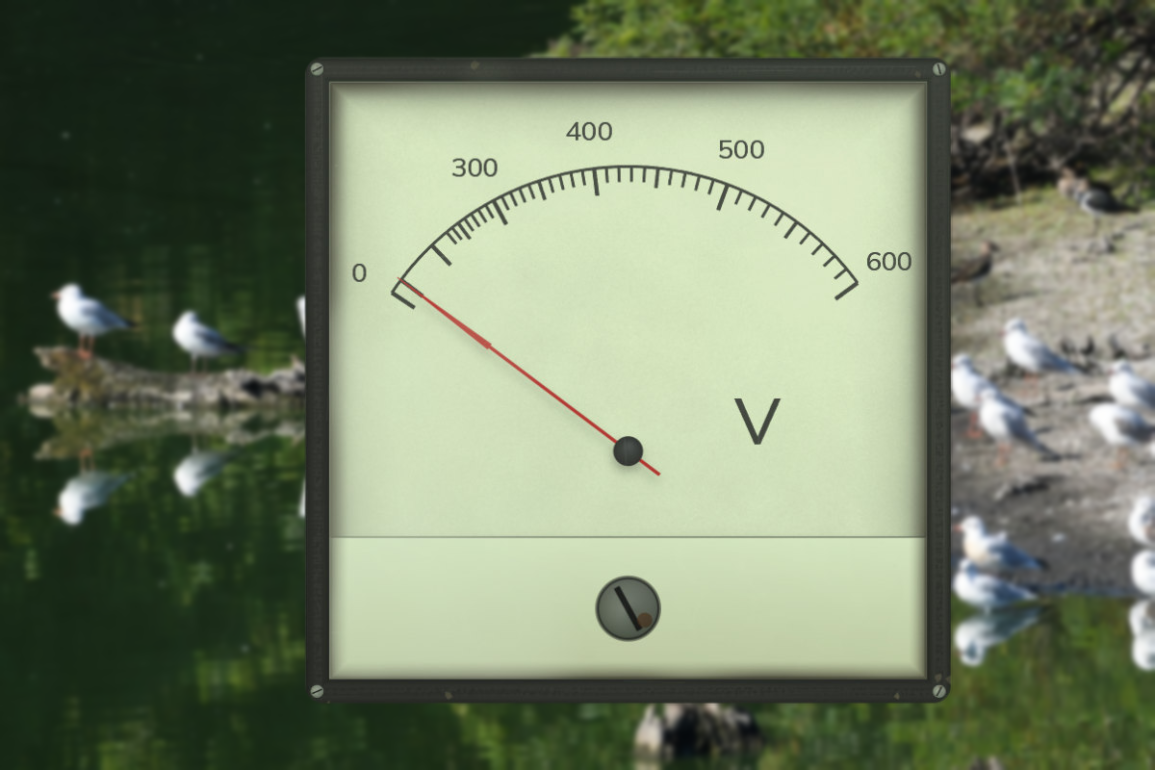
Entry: 100 (V)
